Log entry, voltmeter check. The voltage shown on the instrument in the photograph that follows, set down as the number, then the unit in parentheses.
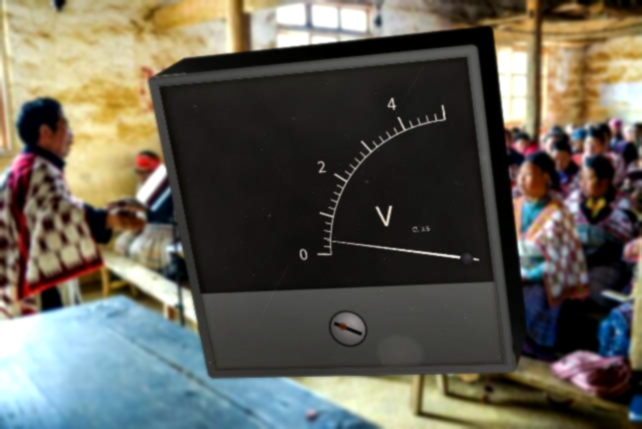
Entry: 0.4 (V)
